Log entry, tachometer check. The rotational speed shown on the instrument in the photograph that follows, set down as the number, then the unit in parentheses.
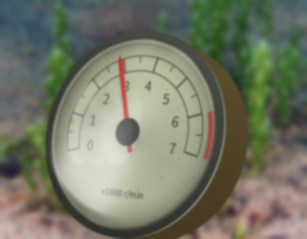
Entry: 3000 (rpm)
